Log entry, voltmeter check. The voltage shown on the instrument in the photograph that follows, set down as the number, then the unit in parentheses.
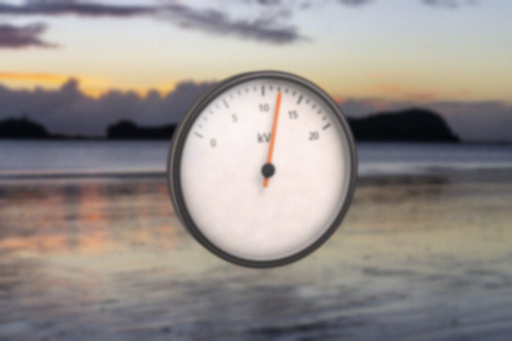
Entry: 12 (kV)
